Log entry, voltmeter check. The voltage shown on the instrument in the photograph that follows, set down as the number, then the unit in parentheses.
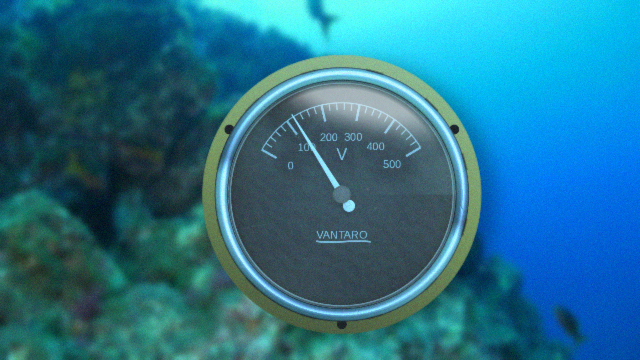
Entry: 120 (V)
